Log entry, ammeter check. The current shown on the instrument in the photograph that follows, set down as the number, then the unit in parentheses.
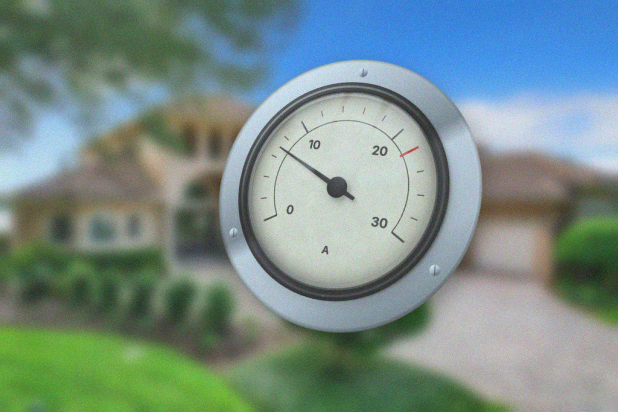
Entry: 7 (A)
